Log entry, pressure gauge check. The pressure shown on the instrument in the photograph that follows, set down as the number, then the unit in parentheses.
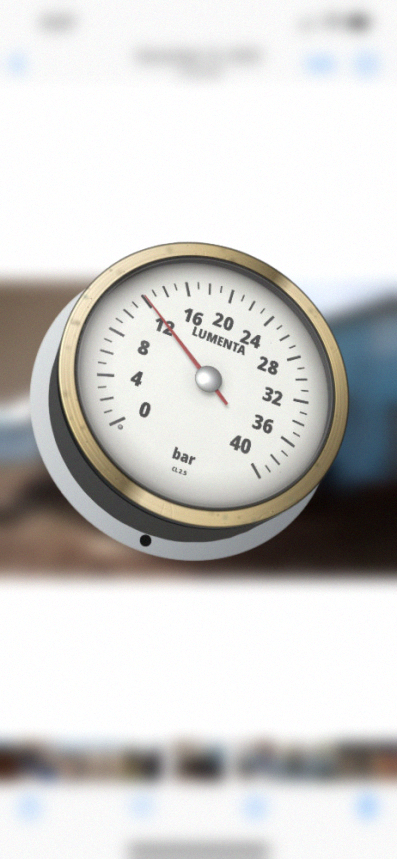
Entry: 12 (bar)
